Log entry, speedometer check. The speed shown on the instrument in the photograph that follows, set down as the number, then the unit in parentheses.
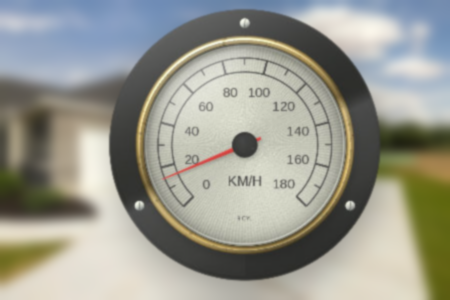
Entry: 15 (km/h)
